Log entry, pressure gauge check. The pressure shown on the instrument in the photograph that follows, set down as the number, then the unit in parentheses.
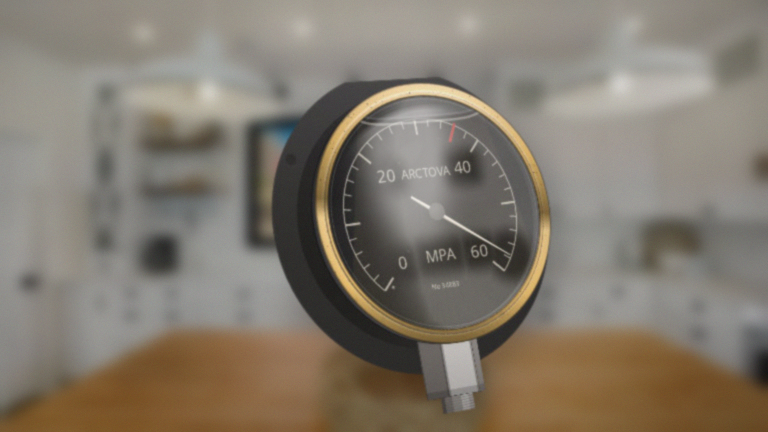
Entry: 58 (MPa)
